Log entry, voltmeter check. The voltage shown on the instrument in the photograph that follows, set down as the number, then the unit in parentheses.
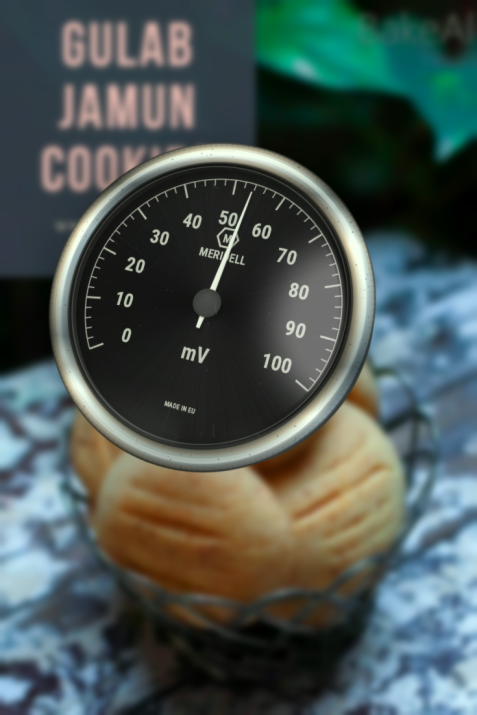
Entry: 54 (mV)
